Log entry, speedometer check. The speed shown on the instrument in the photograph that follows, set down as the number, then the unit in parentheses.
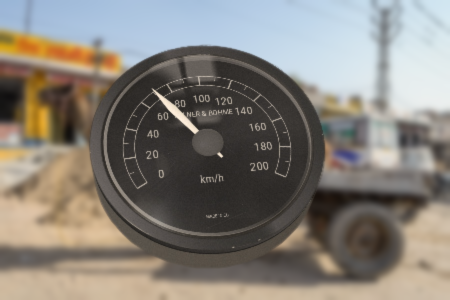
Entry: 70 (km/h)
